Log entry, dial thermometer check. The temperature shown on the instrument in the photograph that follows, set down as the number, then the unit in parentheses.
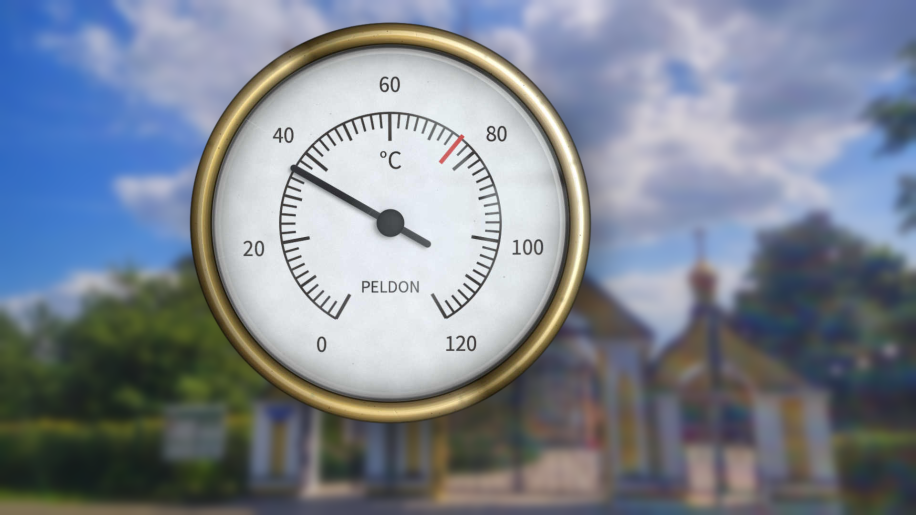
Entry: 36 (°C)
